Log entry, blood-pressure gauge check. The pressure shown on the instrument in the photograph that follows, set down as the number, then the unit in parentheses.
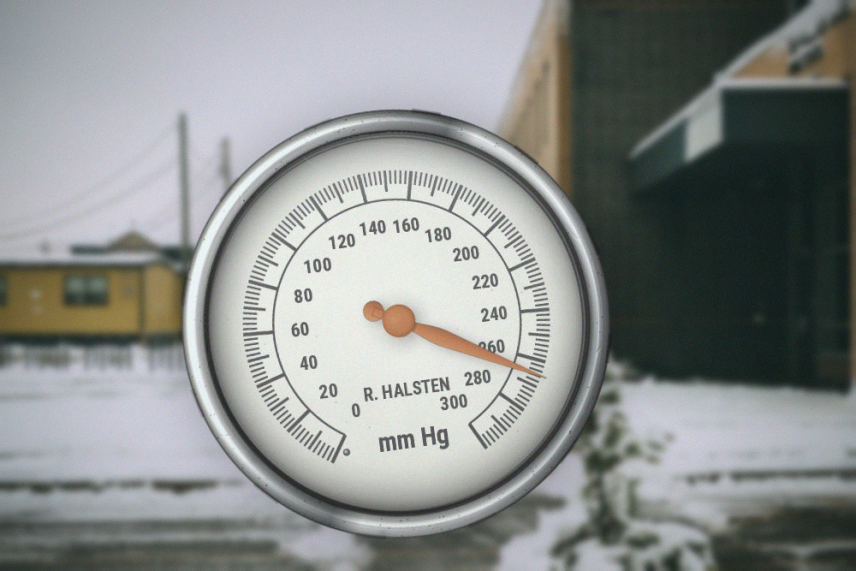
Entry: 266 (mmHg)
